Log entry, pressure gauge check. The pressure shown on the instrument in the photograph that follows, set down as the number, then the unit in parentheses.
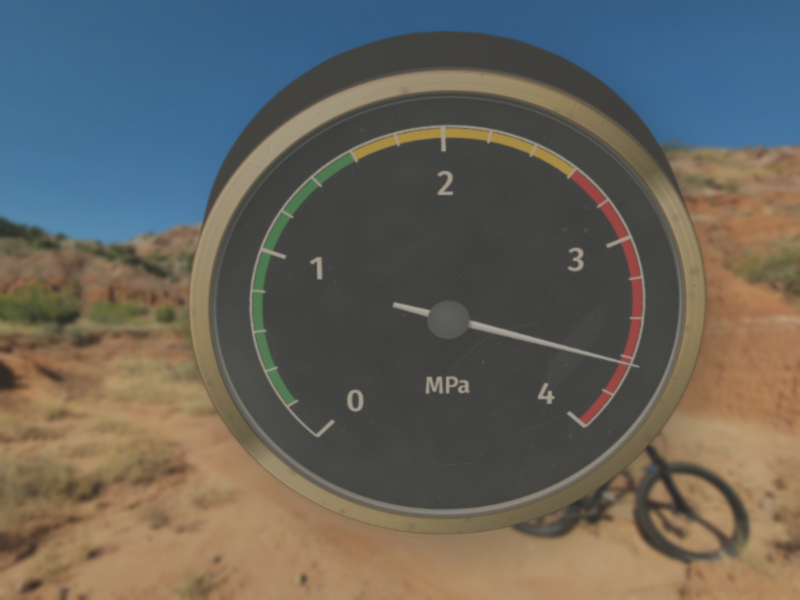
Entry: 3.6 (MPa)
